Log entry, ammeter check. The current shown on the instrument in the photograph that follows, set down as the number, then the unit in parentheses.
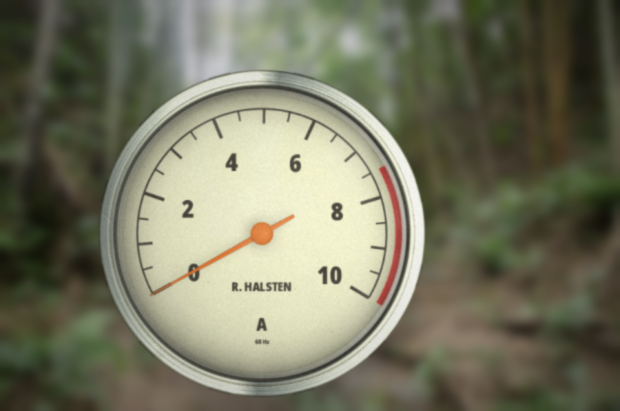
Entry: 0 (A)
